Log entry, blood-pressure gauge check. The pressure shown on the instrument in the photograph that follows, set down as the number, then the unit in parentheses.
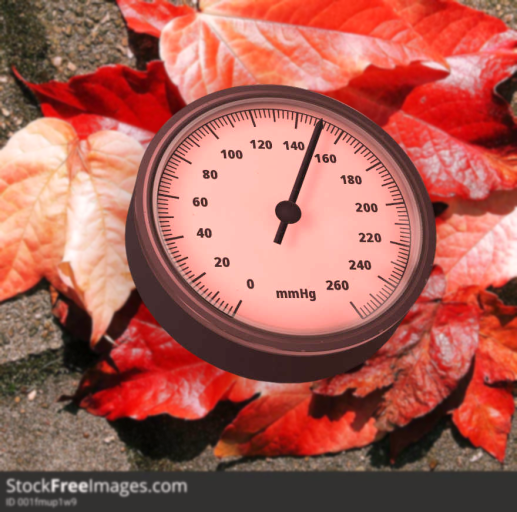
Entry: 150 (mmHg)
